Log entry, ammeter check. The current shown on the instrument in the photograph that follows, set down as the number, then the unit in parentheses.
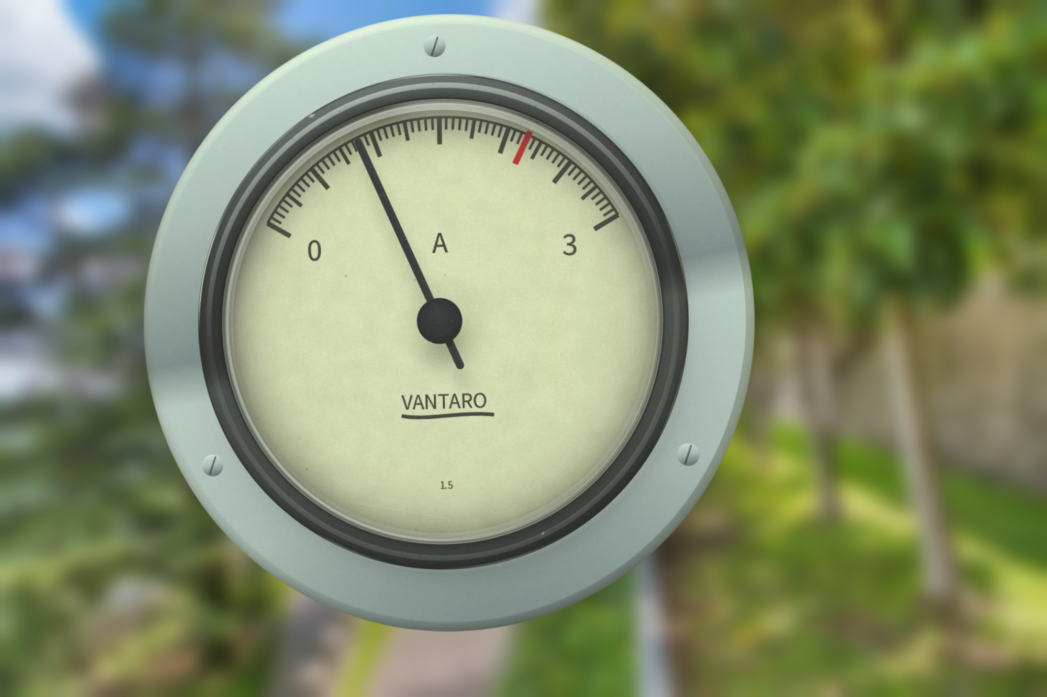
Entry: 0.9 (A)
